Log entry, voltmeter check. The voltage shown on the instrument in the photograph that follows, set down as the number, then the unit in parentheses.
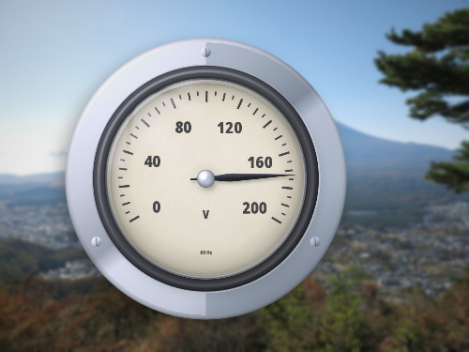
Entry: 172.5 (V)
